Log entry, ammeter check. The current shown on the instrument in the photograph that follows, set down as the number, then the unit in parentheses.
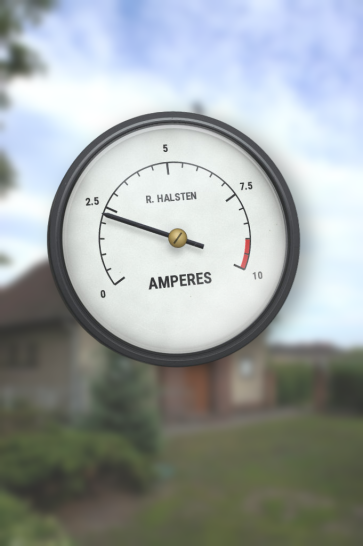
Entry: 2.25 (A)
